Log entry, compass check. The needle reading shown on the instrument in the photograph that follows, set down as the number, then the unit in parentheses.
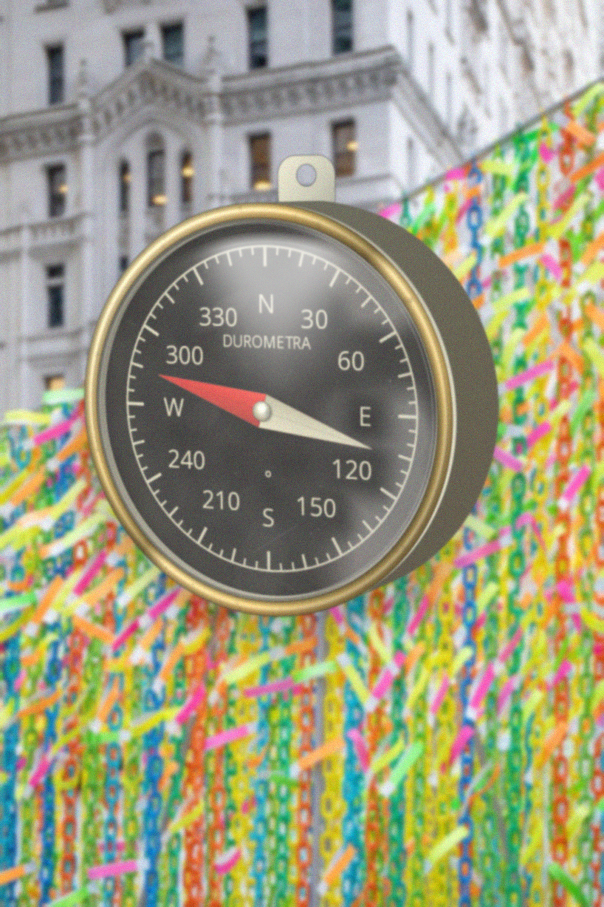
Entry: 285 (°)
